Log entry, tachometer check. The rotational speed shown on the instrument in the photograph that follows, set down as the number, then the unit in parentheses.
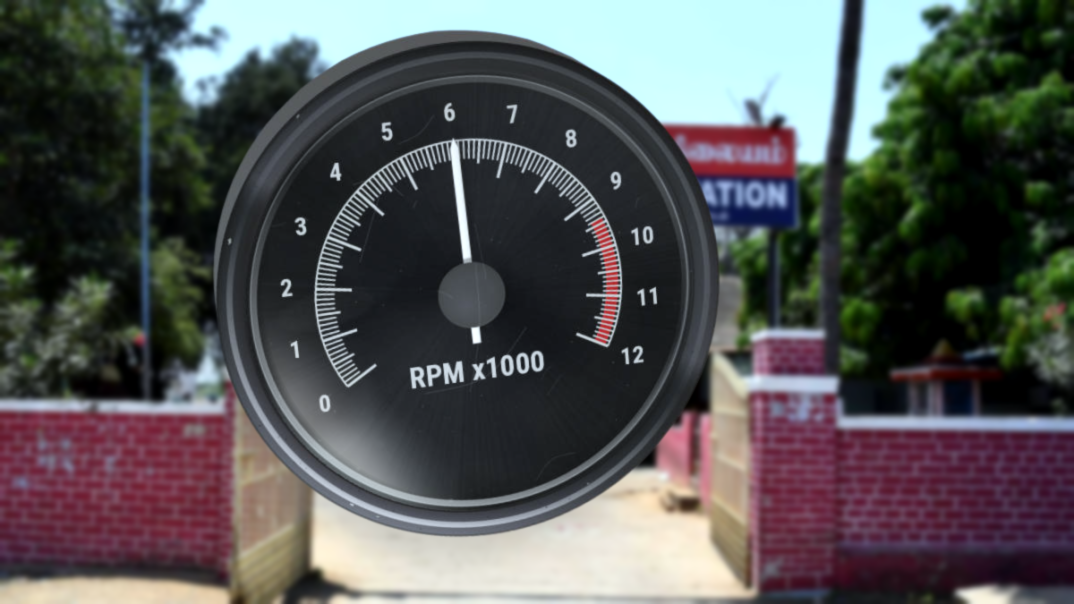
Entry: 6000 (rpm)
